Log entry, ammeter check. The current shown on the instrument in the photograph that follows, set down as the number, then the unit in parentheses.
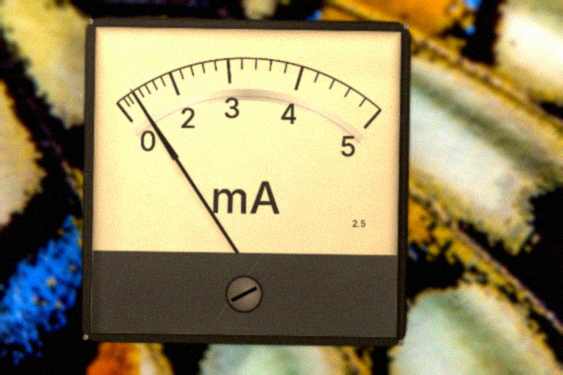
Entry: 1 (mA)
